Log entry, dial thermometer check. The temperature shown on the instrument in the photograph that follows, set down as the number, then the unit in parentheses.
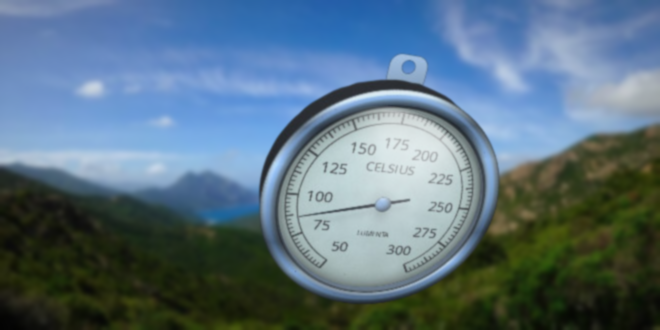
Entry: 87.5 (°C)
